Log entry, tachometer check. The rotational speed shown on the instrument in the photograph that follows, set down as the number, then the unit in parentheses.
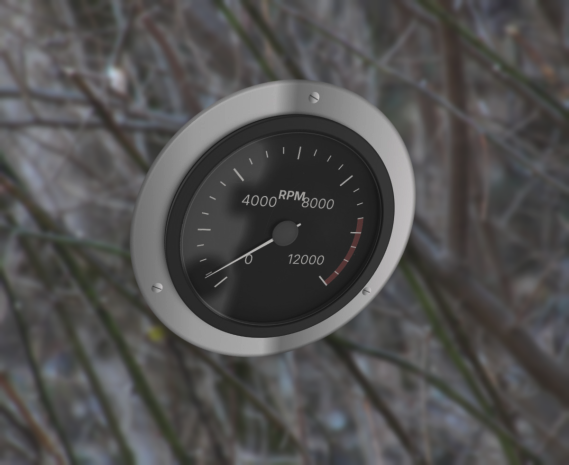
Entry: 500 (rpm)
